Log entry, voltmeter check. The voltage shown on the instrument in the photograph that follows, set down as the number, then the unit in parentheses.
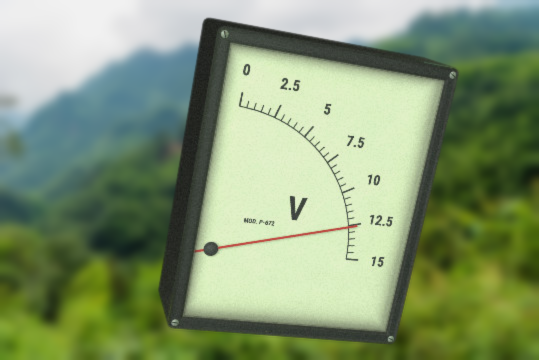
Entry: 12.5 (V)
